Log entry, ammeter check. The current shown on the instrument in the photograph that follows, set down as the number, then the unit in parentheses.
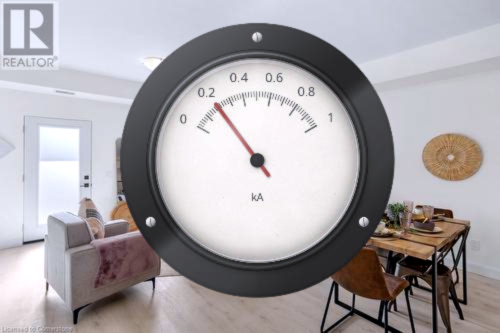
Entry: 0.2 (kA)
